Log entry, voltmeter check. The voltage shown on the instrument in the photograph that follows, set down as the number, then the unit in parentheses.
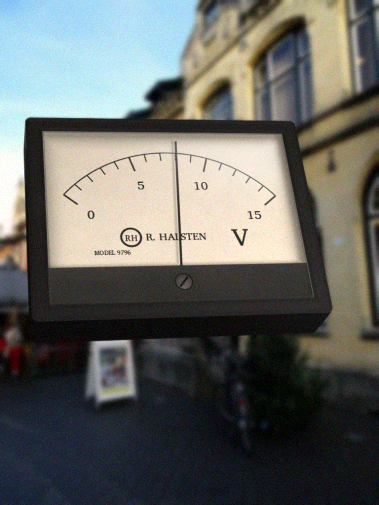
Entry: 8 (V)
